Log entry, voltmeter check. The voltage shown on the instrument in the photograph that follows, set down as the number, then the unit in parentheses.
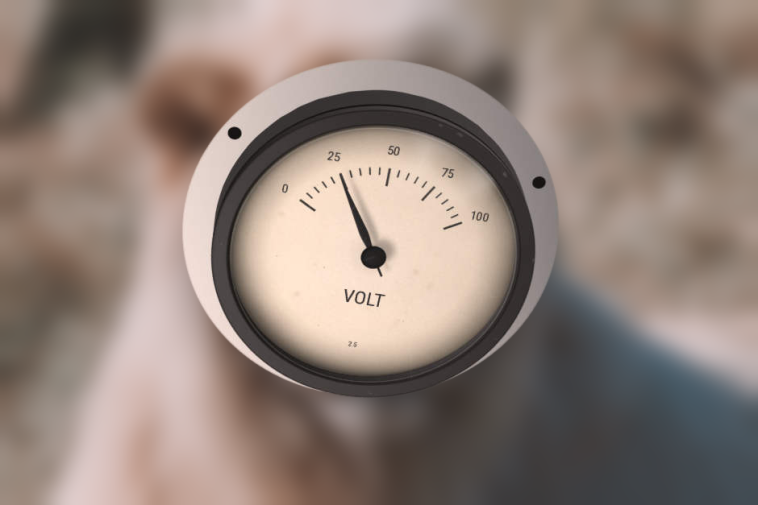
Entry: 25 (V)
